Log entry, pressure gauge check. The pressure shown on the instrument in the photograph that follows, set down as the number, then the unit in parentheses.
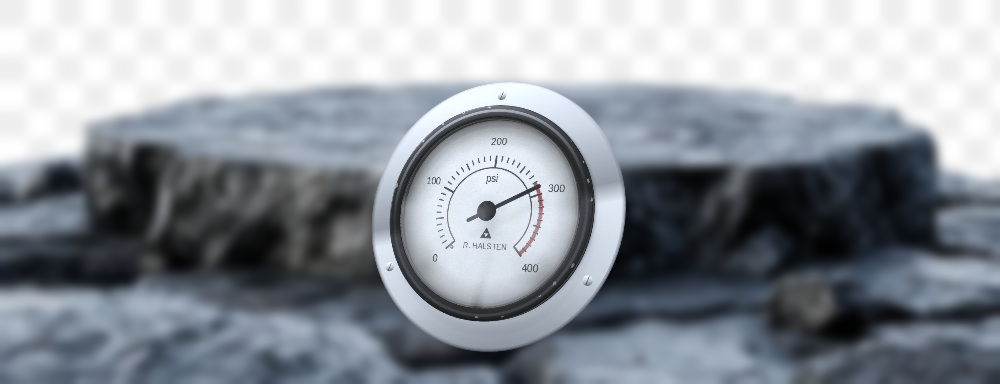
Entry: 290 (psi)
